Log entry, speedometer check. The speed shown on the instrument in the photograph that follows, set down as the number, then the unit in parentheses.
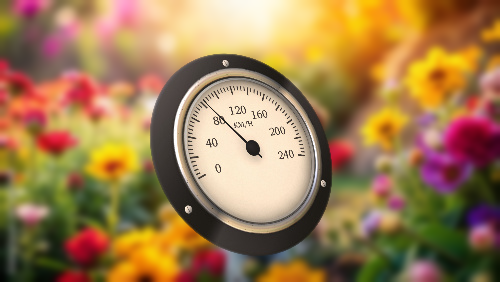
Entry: 80 (km/h)
